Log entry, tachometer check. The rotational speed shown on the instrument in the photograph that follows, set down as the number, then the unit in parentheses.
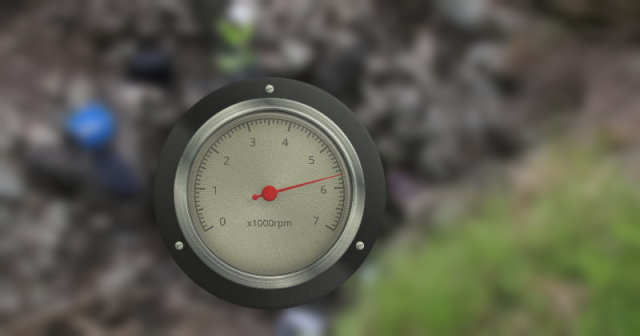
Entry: 5700 (rpm)
